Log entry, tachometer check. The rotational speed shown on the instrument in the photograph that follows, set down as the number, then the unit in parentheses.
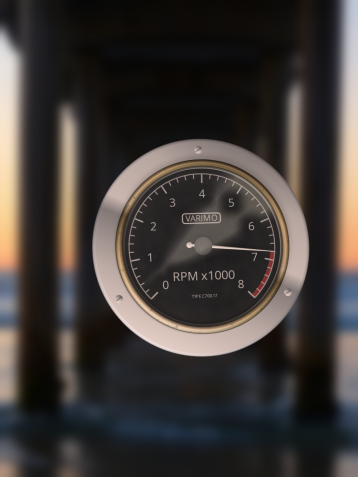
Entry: 6800 (rpm)
